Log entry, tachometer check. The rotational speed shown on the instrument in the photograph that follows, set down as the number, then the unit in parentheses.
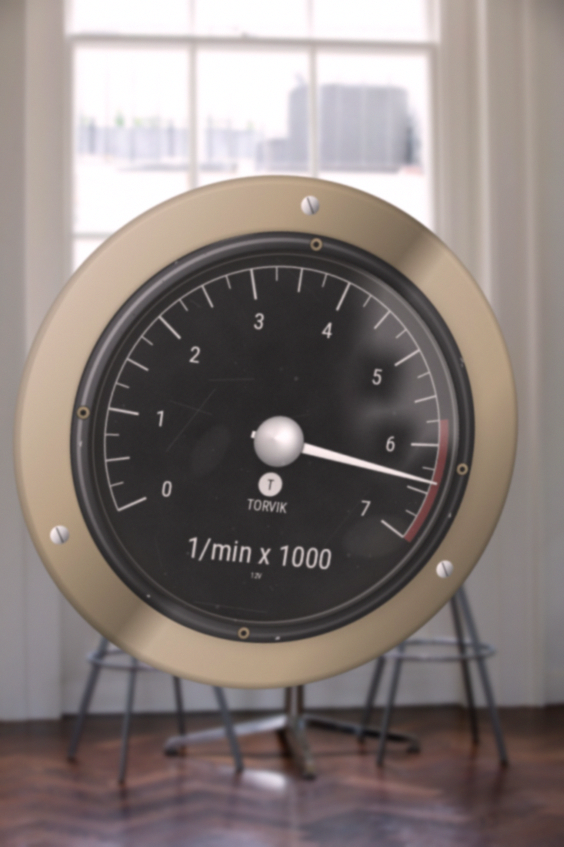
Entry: 6375 (rpm)
